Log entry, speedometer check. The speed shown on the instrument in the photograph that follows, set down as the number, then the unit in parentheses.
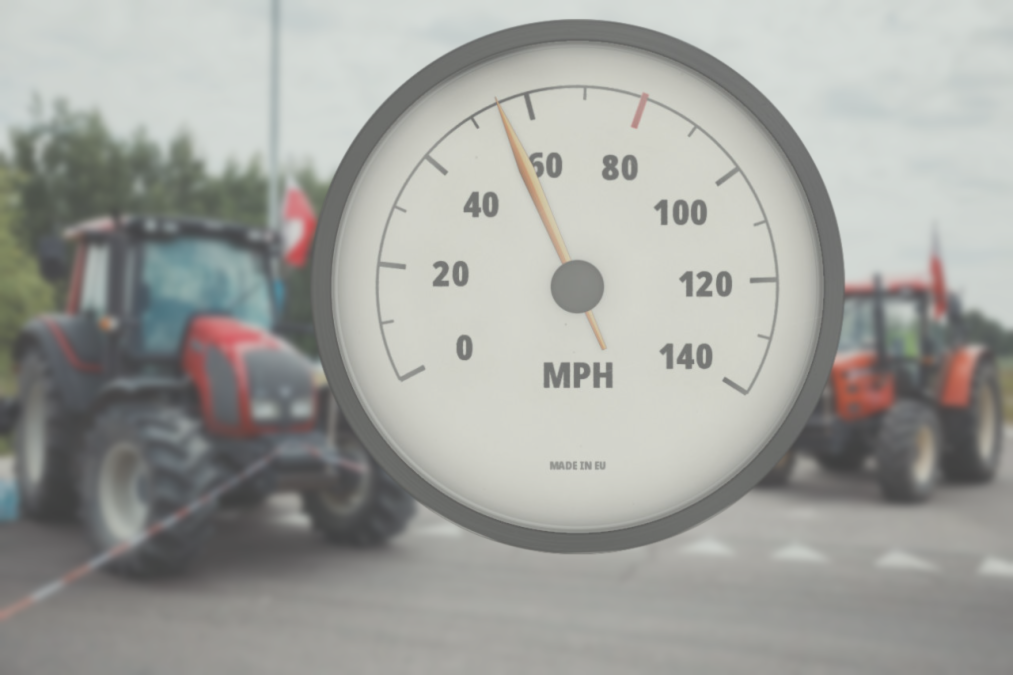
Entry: 55 (mph)
